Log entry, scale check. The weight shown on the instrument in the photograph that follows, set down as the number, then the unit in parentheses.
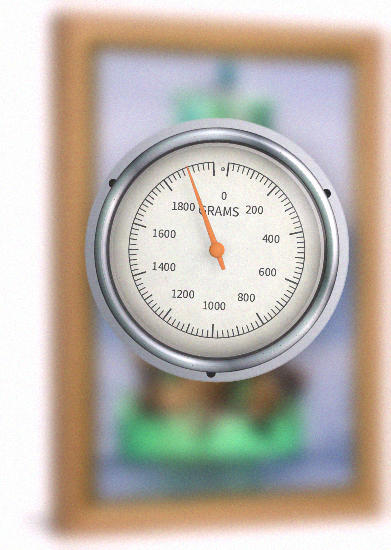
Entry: 1900 (g)
